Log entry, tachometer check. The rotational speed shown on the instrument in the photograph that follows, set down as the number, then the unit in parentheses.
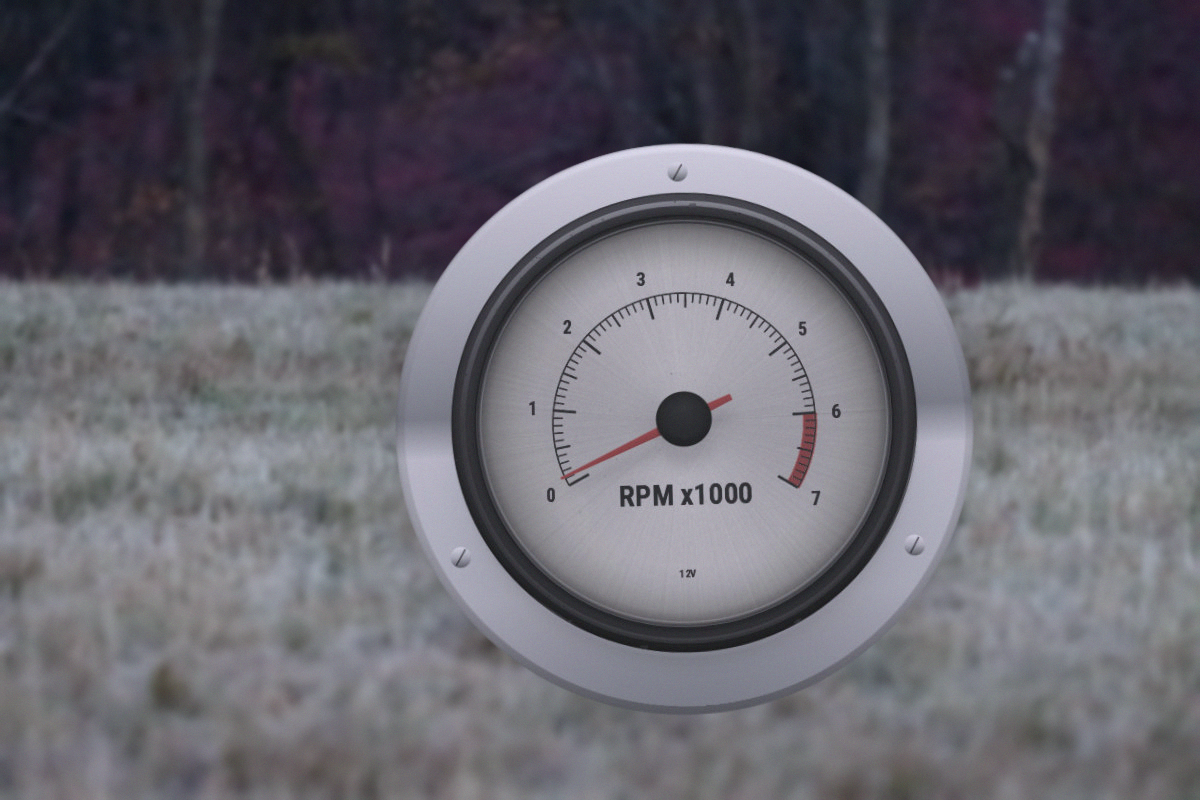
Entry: 100 (rpm)
